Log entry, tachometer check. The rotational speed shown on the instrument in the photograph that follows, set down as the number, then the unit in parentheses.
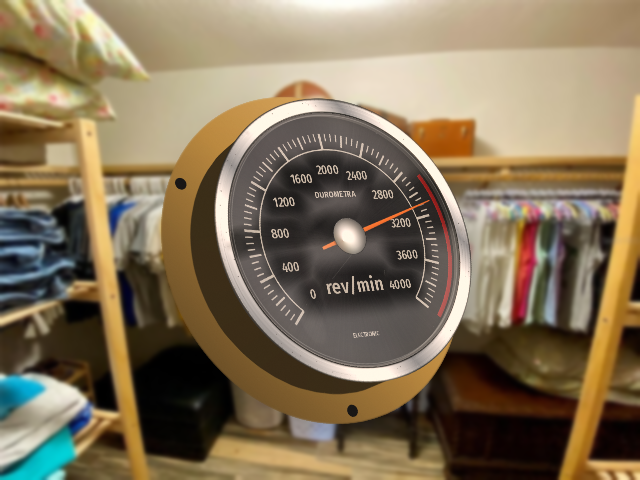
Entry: 3100 (rpm)
